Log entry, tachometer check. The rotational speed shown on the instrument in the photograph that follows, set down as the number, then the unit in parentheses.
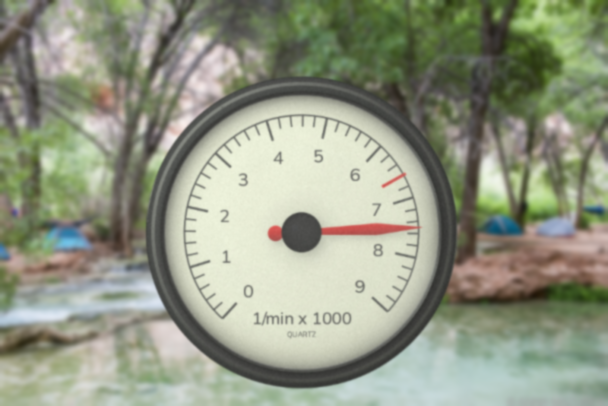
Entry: 7500 (rpm)
